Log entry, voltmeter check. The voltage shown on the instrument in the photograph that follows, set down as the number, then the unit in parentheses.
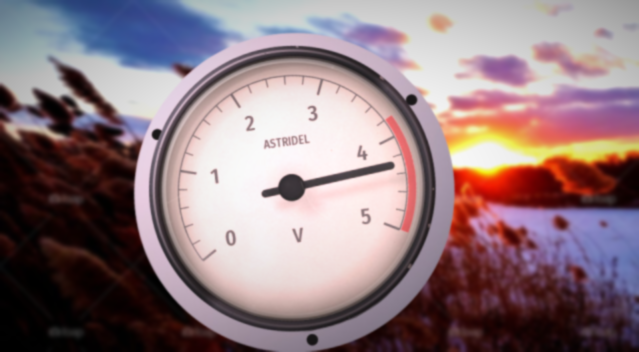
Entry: 4.3 (V)
